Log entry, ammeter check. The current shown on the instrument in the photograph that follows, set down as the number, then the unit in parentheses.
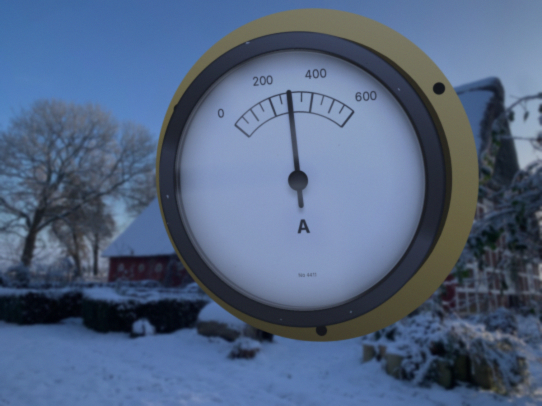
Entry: 300 (A)
